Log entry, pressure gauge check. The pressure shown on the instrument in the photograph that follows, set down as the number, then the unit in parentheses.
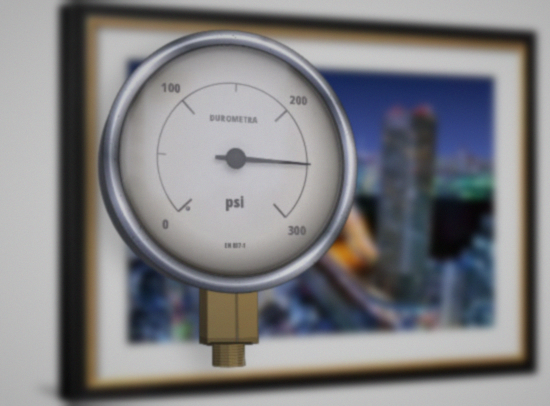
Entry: 250 (psi)
